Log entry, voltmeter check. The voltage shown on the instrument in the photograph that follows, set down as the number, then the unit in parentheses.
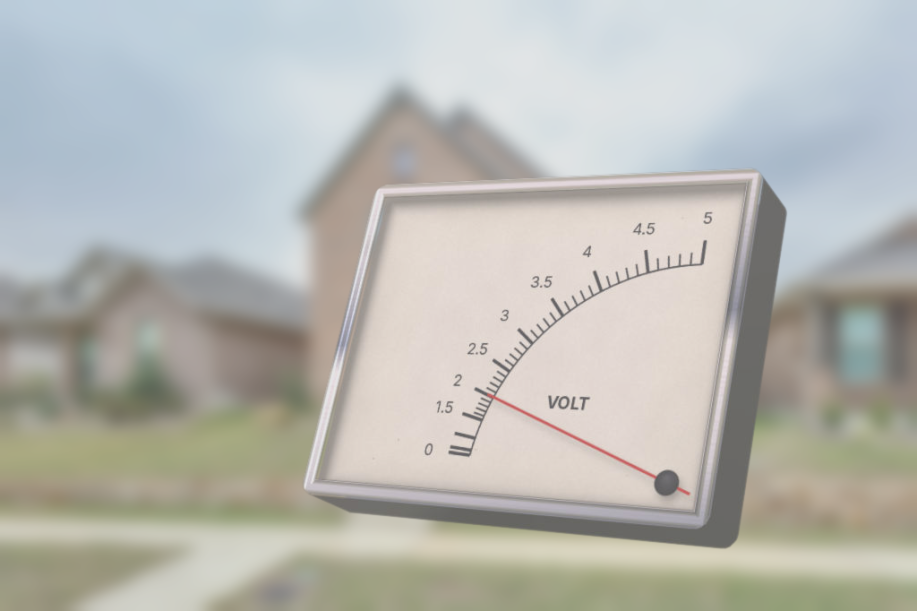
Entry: 2 (V)
